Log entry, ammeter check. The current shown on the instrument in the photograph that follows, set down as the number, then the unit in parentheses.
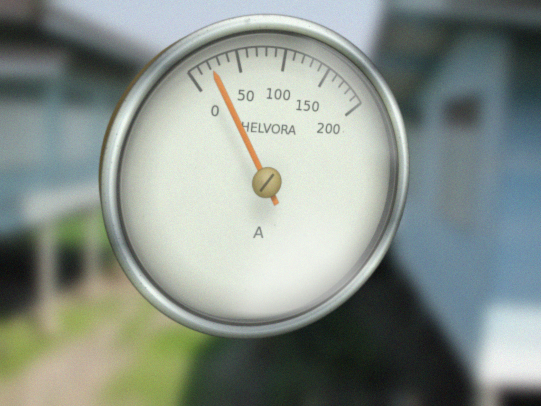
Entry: 20 (A)
